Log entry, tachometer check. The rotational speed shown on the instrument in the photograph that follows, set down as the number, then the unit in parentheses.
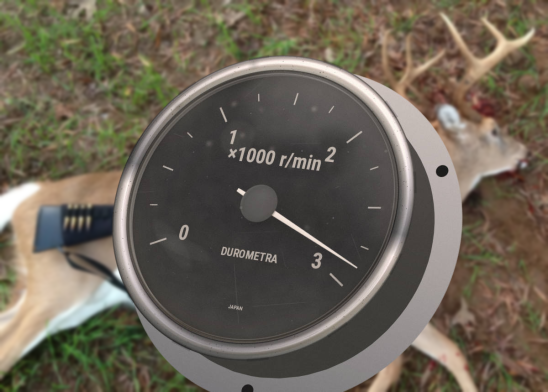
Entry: 2875 (rpm)
